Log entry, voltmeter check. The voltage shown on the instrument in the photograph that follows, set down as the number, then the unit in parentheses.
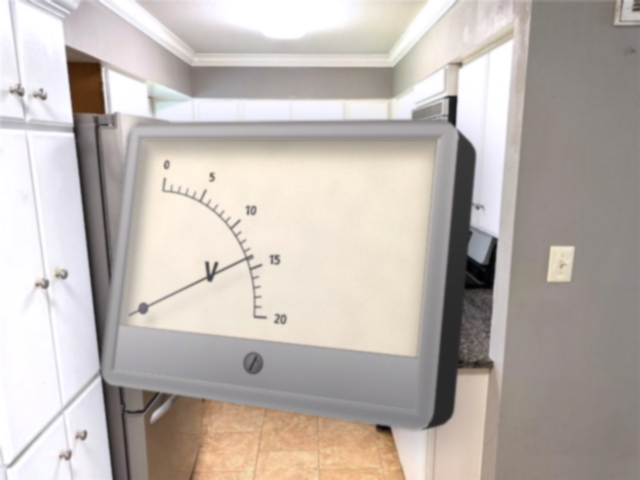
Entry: 14 (V)
